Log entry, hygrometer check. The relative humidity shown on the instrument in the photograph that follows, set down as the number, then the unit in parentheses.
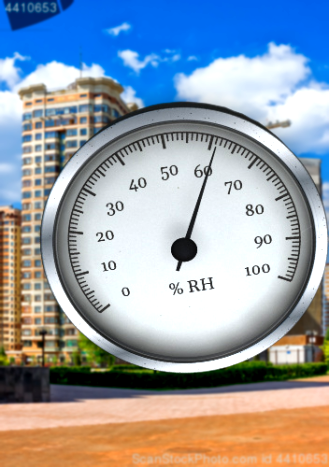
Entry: 61 (%)
